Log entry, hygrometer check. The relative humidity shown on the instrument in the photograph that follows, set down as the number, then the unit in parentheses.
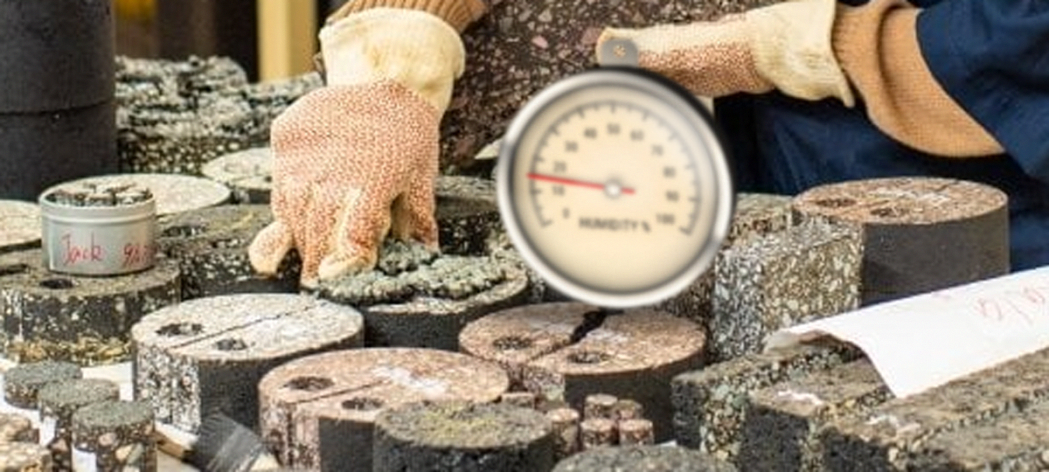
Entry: 15 (%)
